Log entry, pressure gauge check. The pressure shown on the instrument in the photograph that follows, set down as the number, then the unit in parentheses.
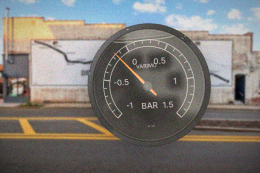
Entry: -0.15 (bar)
